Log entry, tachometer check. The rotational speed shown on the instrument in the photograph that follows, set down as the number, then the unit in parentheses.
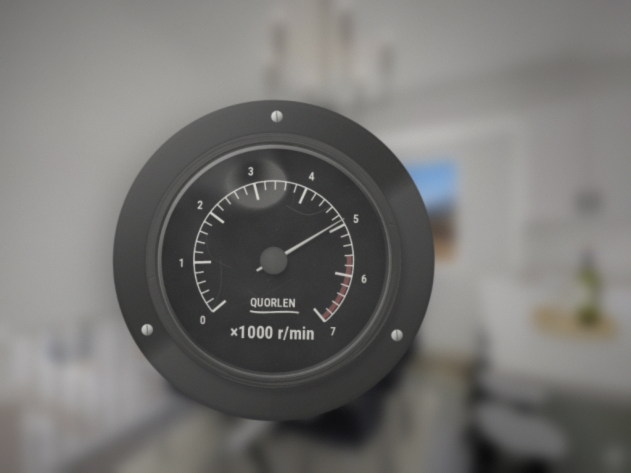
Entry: 4900 (rpm)
